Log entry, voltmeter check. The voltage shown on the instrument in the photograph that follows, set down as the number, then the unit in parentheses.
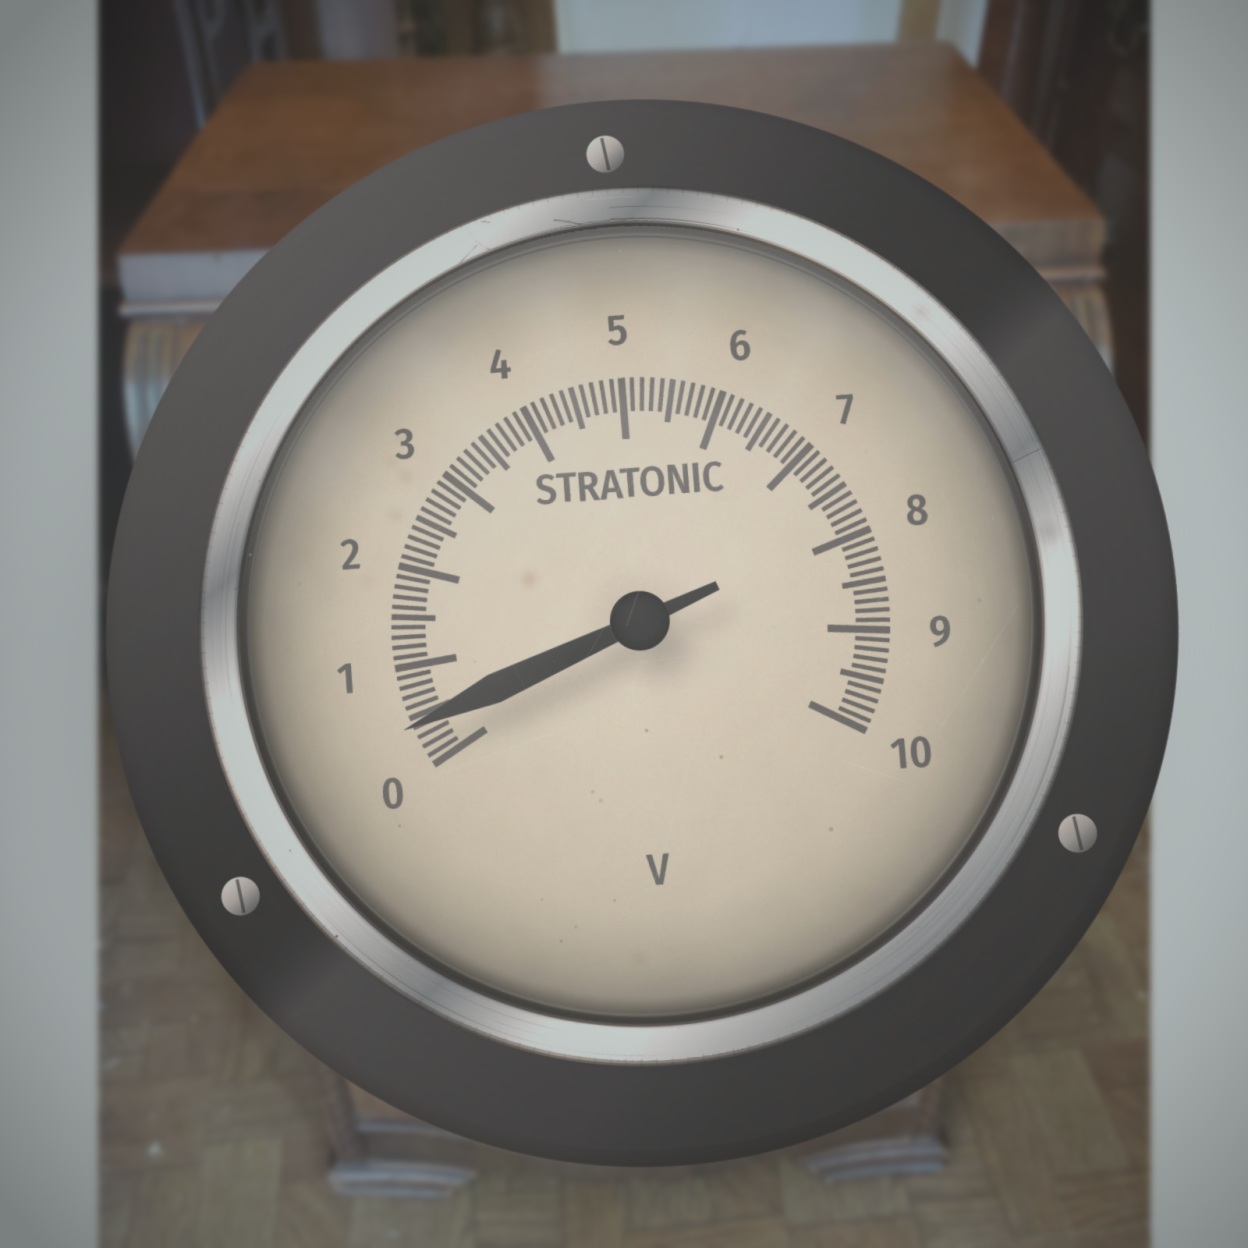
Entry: 0.4 (V)
